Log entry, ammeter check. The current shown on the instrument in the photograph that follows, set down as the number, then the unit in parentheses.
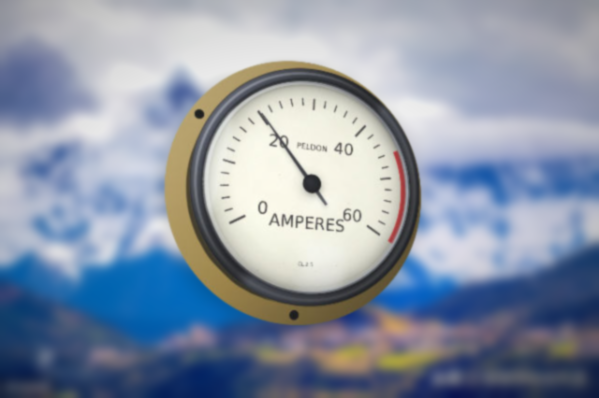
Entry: 20 (A)
